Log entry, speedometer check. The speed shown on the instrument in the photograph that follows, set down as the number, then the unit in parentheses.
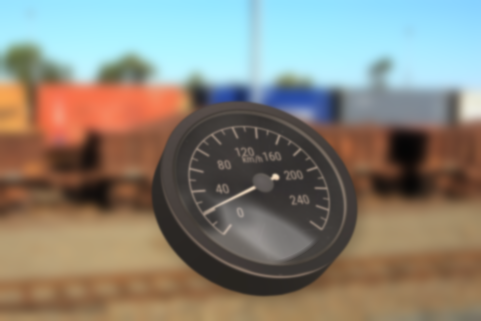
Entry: 20 (km/h)
